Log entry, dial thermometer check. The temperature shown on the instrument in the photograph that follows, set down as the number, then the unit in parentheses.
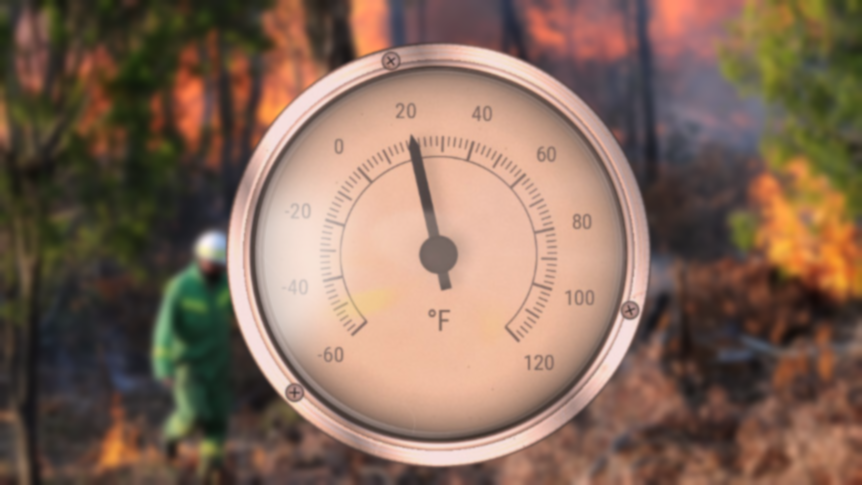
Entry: 20 (°F)
